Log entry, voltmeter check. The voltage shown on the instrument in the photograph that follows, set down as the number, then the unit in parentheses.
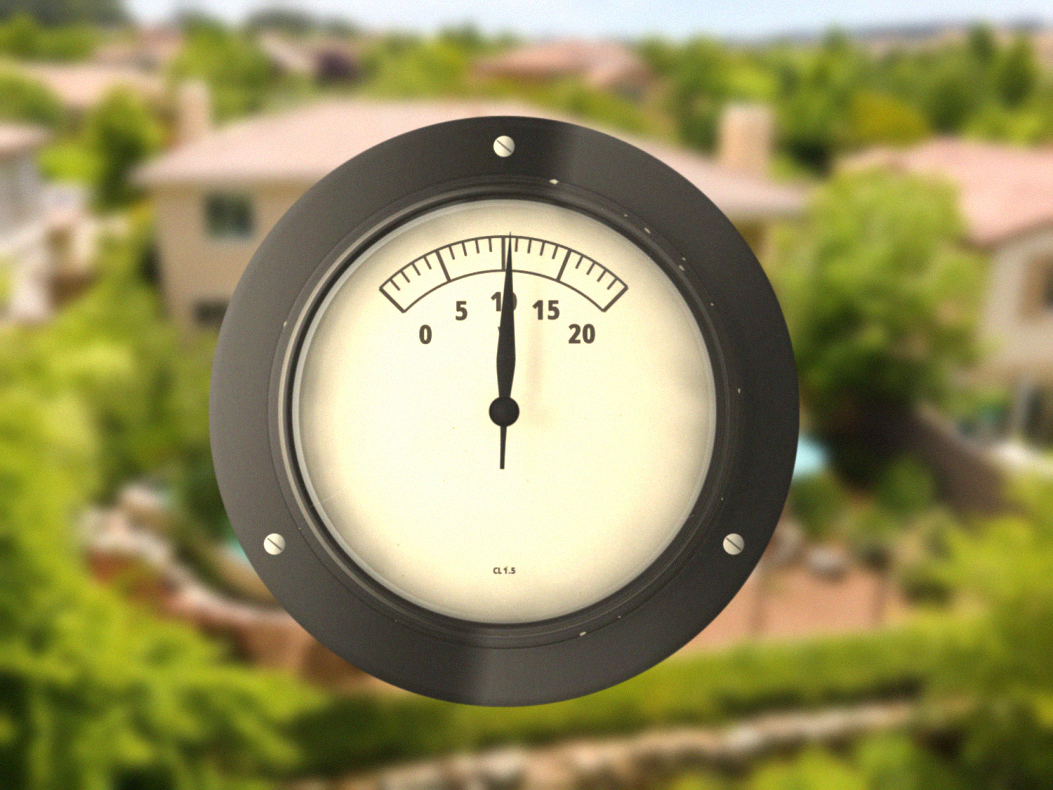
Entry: 10.5 (V)
